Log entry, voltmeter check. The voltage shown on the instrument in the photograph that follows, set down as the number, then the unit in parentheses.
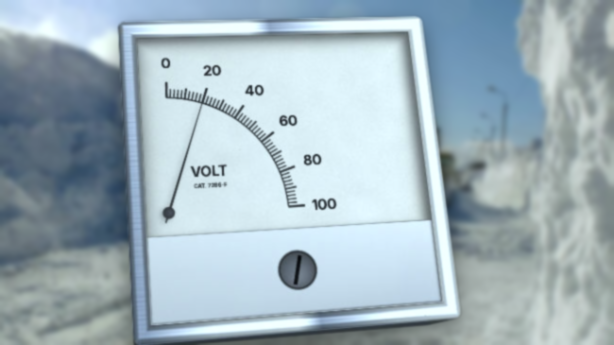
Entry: 20 (V)
